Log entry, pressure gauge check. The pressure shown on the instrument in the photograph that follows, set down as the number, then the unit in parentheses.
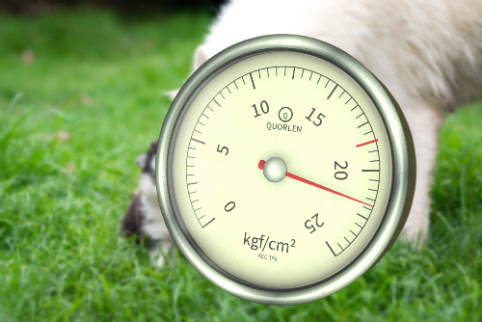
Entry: 21.75 (kg/cm²)
